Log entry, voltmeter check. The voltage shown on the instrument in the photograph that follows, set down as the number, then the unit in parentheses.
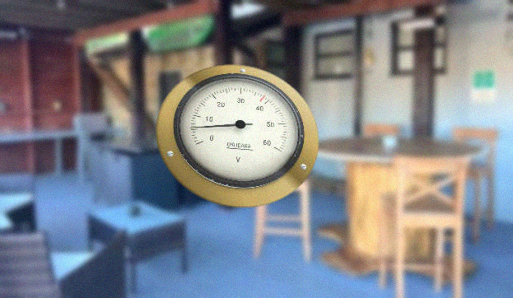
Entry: 5 (V)
